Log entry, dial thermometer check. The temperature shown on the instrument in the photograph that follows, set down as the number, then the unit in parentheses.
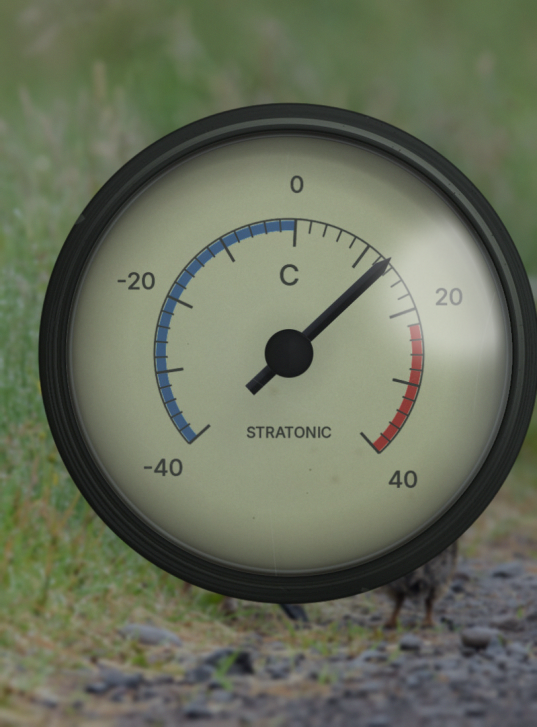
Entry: 13 (°C)
